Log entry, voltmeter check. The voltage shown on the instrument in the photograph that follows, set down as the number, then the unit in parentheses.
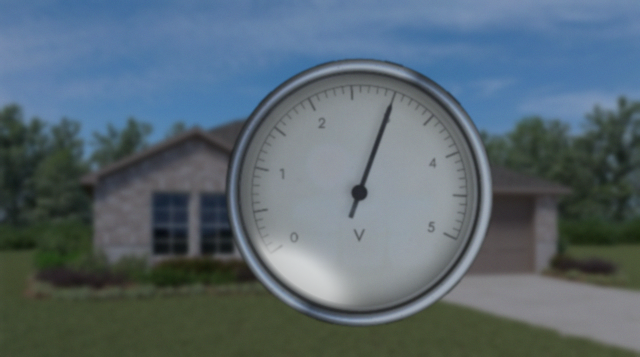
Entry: 3 (V)
